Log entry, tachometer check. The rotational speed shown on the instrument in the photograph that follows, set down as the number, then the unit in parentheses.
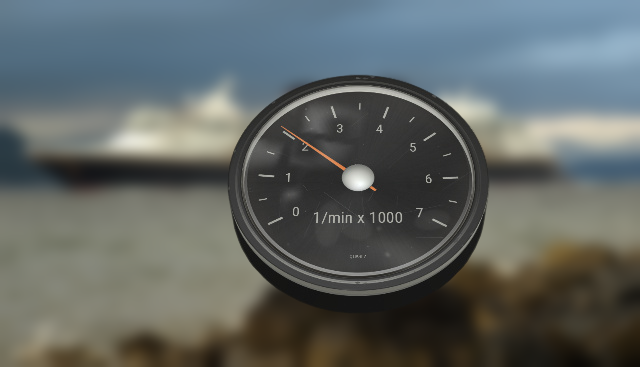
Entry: 2000 (rpm)
